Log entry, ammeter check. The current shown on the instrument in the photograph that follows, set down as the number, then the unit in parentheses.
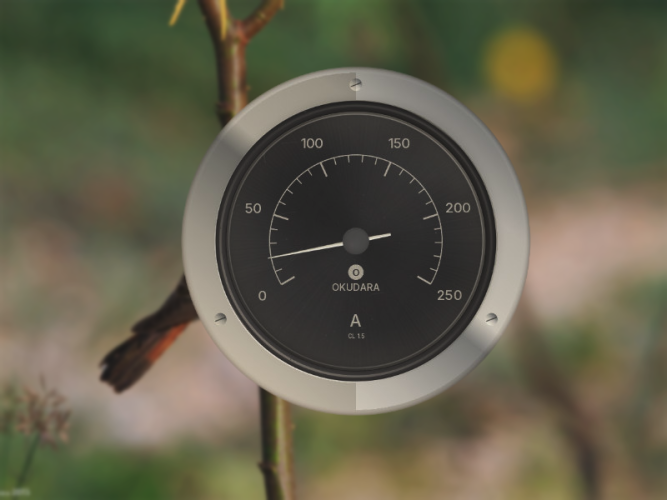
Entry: 20 (A)
